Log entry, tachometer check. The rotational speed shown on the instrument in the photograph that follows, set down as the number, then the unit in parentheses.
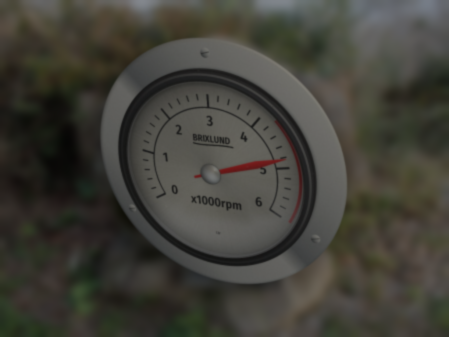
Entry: 4800 (rpm)
